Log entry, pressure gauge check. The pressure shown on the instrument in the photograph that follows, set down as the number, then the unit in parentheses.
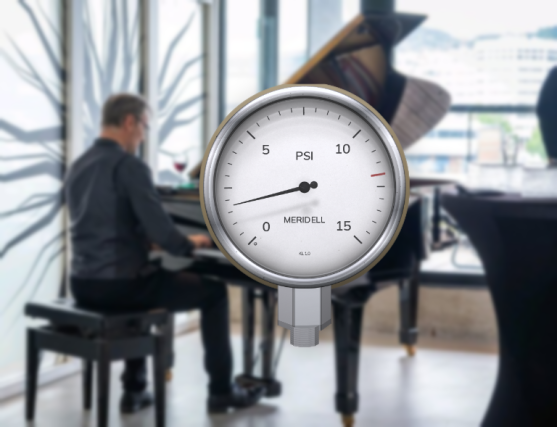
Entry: 1.75 (psi)
